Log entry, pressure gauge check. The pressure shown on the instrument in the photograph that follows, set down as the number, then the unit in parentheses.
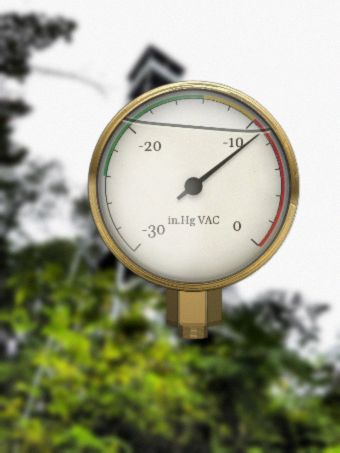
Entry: -9 (inHg)
